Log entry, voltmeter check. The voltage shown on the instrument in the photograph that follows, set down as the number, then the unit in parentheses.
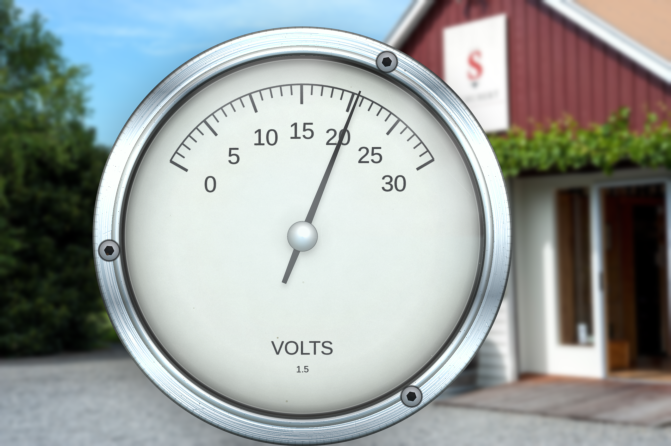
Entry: 20.5 (V)
